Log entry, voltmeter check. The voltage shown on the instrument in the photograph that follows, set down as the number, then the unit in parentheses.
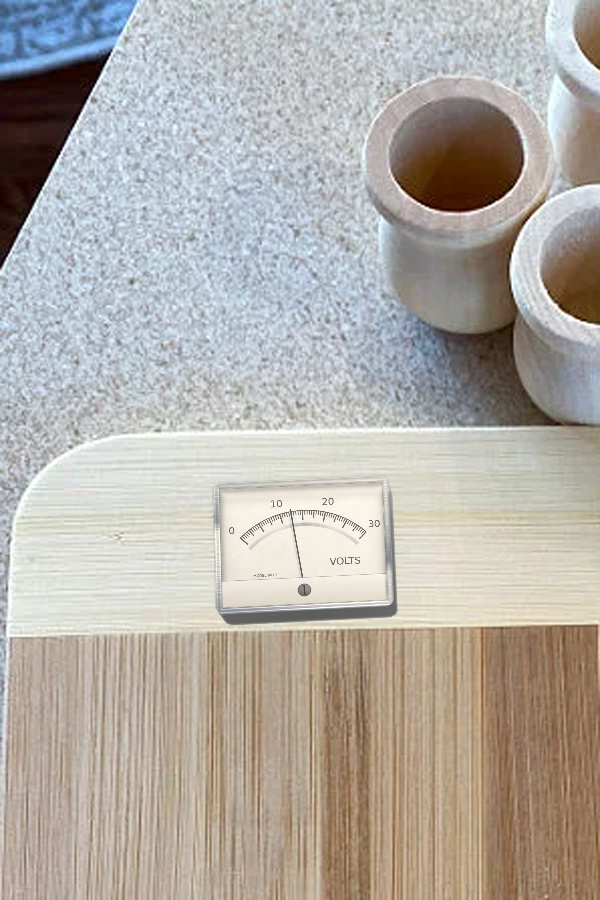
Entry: 12.5 (V)
